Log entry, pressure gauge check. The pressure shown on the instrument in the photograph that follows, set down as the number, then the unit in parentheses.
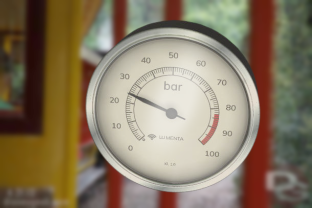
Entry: 25 (bar)
